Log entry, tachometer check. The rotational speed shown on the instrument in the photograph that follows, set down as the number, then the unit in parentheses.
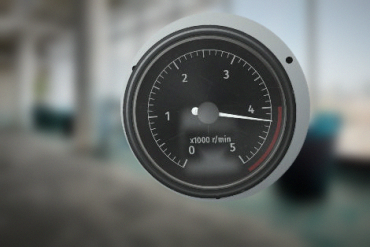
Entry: 4200 (rpm)
